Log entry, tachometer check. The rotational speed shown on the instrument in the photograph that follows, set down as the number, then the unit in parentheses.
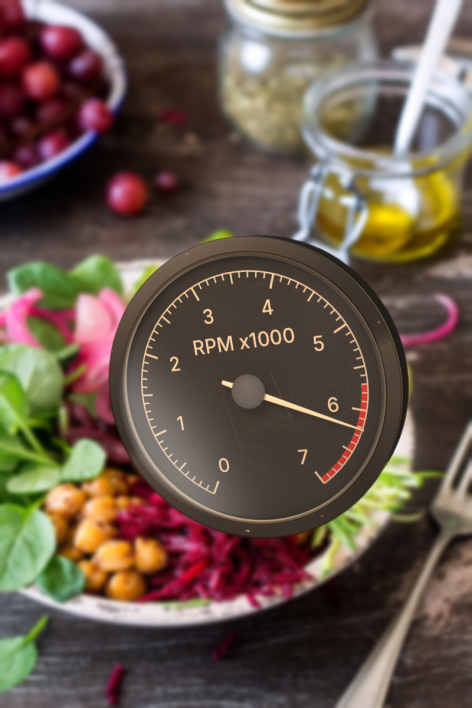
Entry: 6200 (rpm)
